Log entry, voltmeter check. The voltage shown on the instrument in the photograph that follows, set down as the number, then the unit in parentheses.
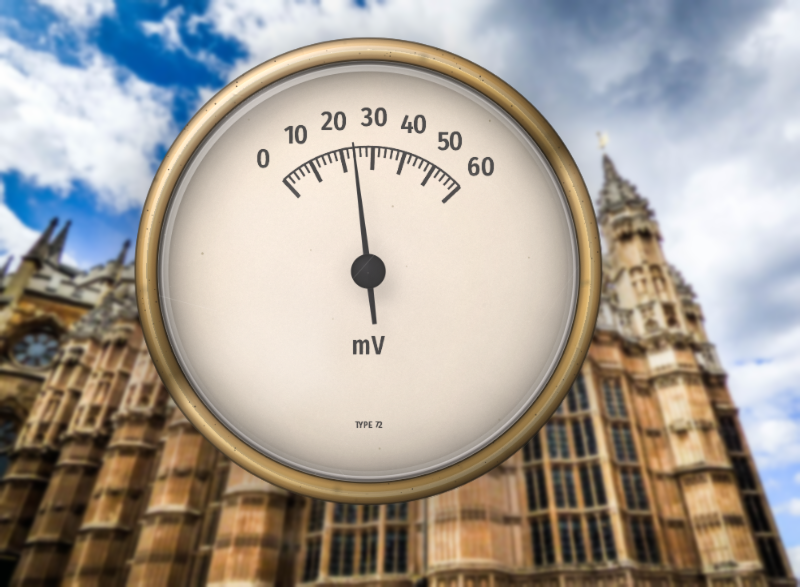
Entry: 24 (mV)
